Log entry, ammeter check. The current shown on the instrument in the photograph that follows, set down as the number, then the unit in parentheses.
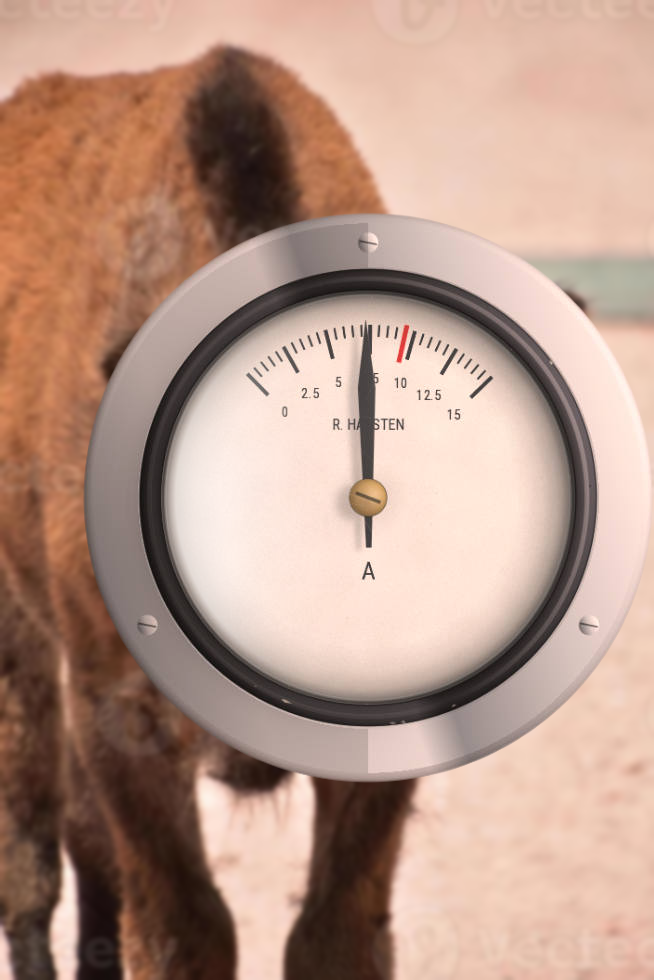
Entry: 7.25 (A)
